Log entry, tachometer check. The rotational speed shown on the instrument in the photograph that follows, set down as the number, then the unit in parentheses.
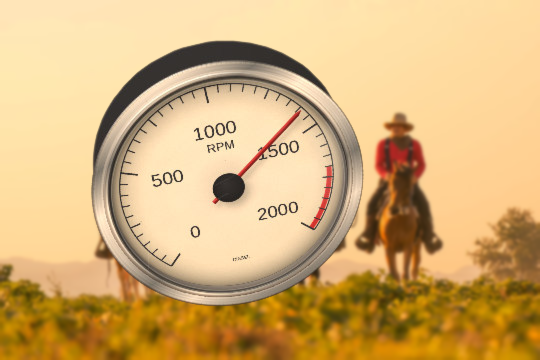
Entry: 1400 (rpm)
